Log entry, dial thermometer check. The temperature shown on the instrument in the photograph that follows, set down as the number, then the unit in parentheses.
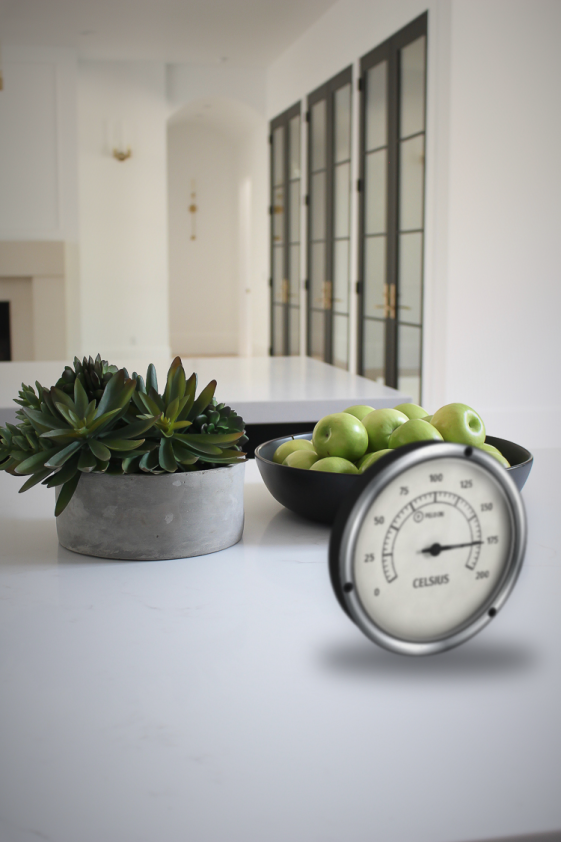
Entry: 175 (°C)
